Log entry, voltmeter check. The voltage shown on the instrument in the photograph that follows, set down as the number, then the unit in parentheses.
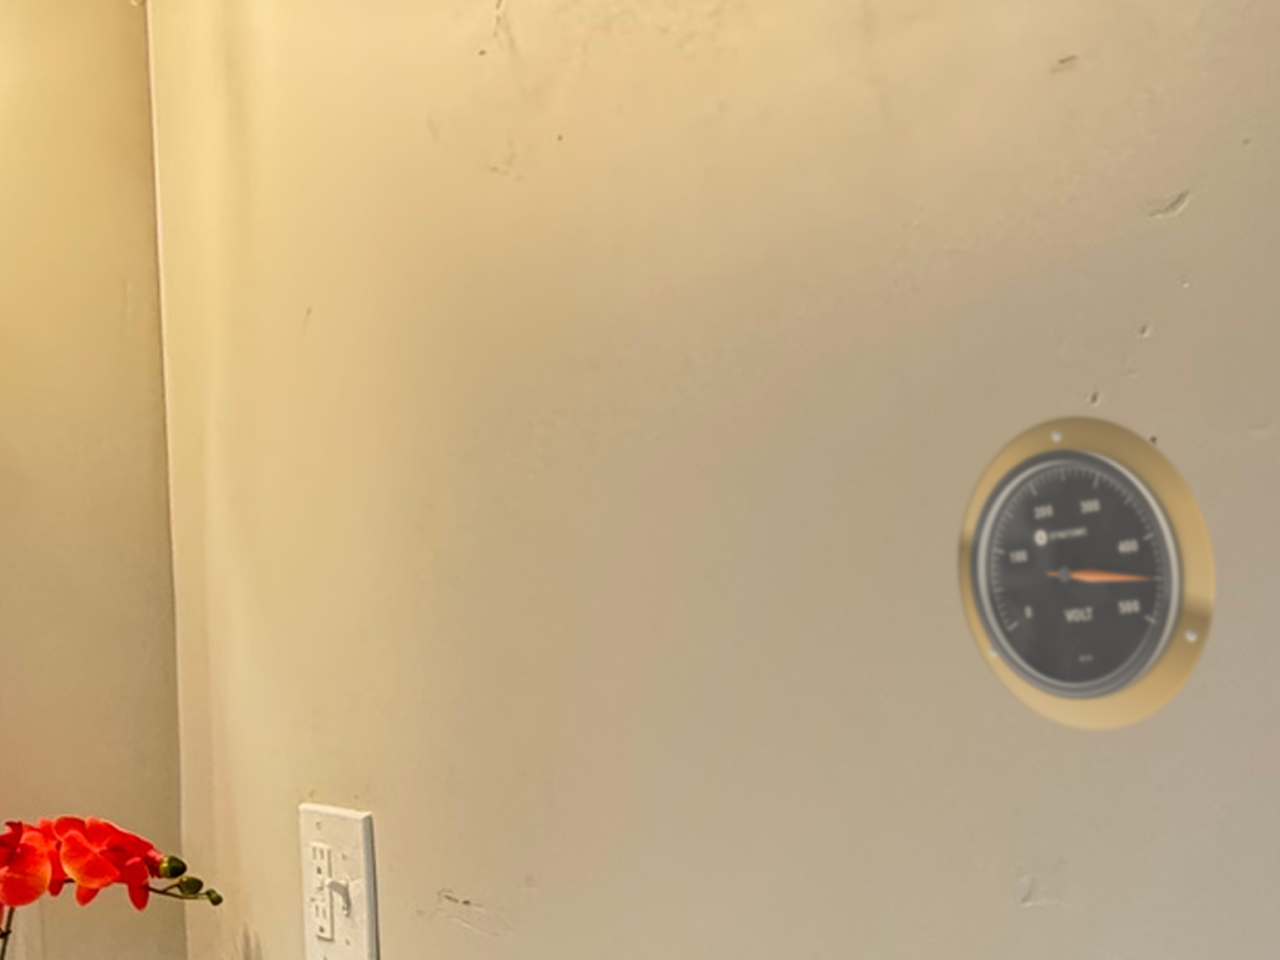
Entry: 450 (V)
